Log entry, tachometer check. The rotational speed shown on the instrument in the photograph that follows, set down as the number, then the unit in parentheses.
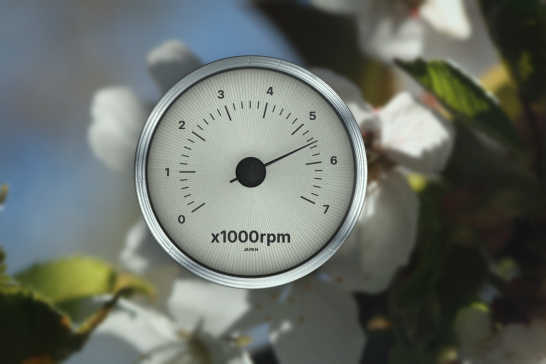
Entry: 5500 (rpm)
